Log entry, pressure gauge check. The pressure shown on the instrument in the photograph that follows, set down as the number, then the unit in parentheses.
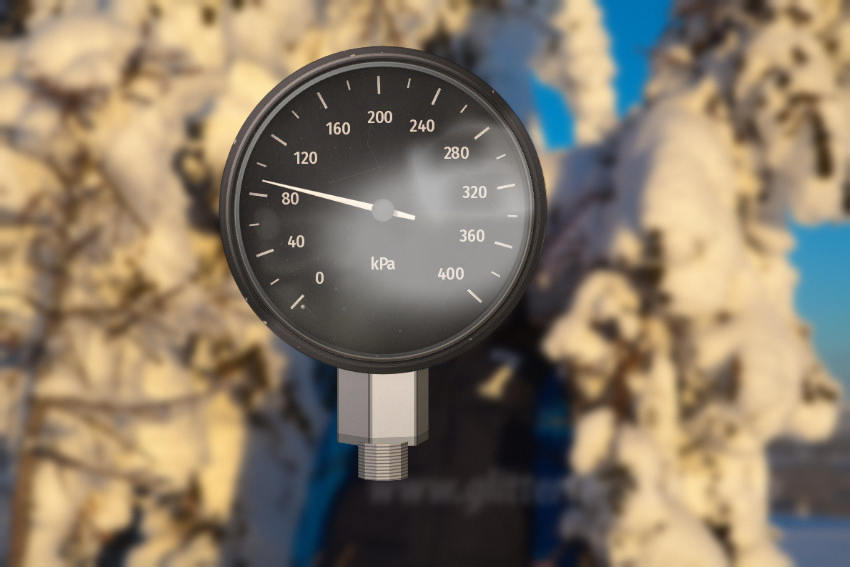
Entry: 90 (kPa)
